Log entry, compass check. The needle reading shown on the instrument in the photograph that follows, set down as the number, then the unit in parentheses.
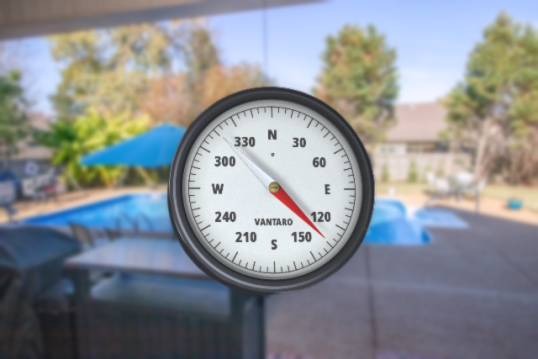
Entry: 135 (°)
